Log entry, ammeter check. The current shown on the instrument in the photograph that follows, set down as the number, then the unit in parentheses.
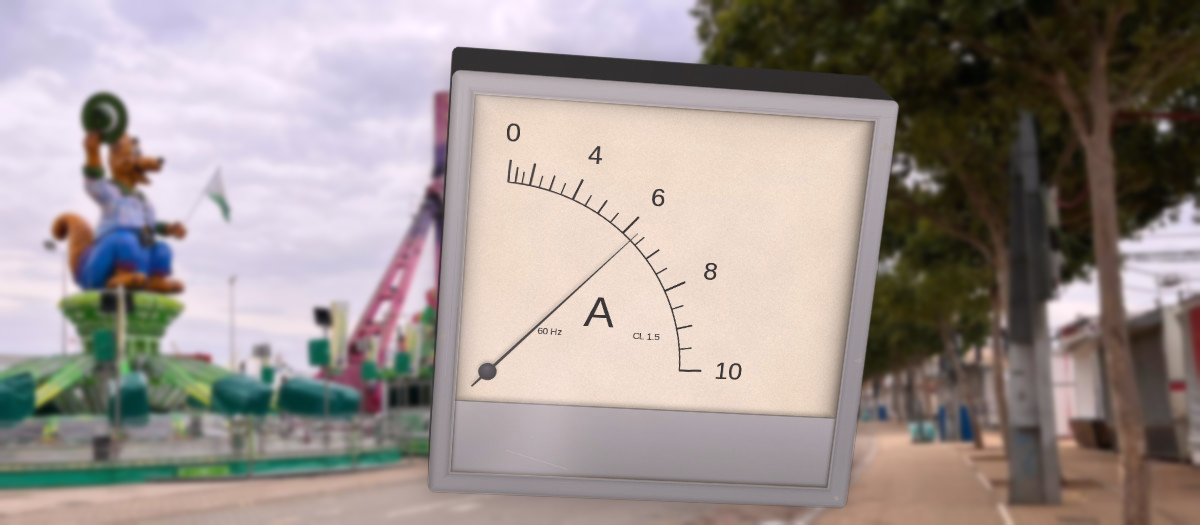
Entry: 6.25 (A)
